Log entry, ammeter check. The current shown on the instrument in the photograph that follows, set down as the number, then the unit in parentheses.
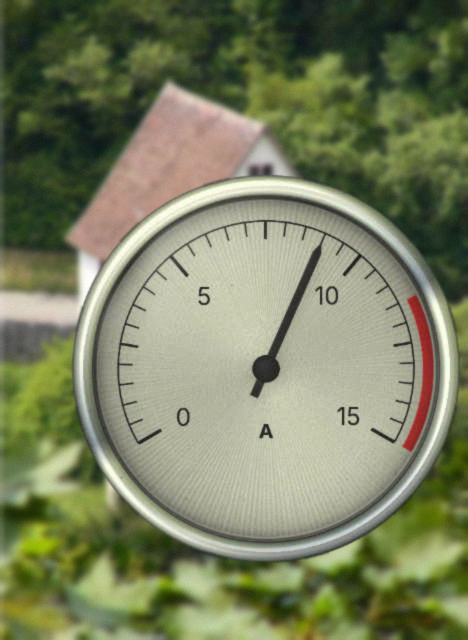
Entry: 9 (A)
